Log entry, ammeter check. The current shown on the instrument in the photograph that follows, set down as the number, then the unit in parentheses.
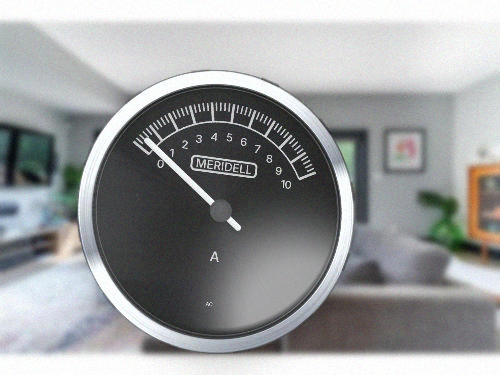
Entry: 0.4 (A)
